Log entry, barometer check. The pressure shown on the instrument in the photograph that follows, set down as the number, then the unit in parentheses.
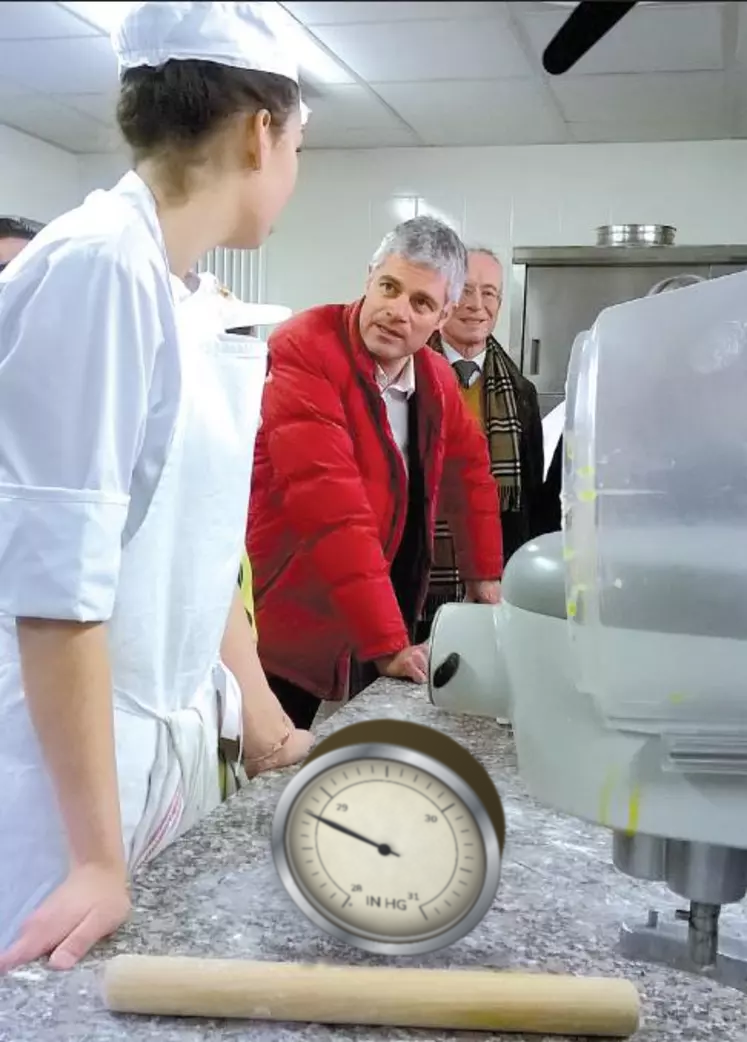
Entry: 28.8 (inHg)
